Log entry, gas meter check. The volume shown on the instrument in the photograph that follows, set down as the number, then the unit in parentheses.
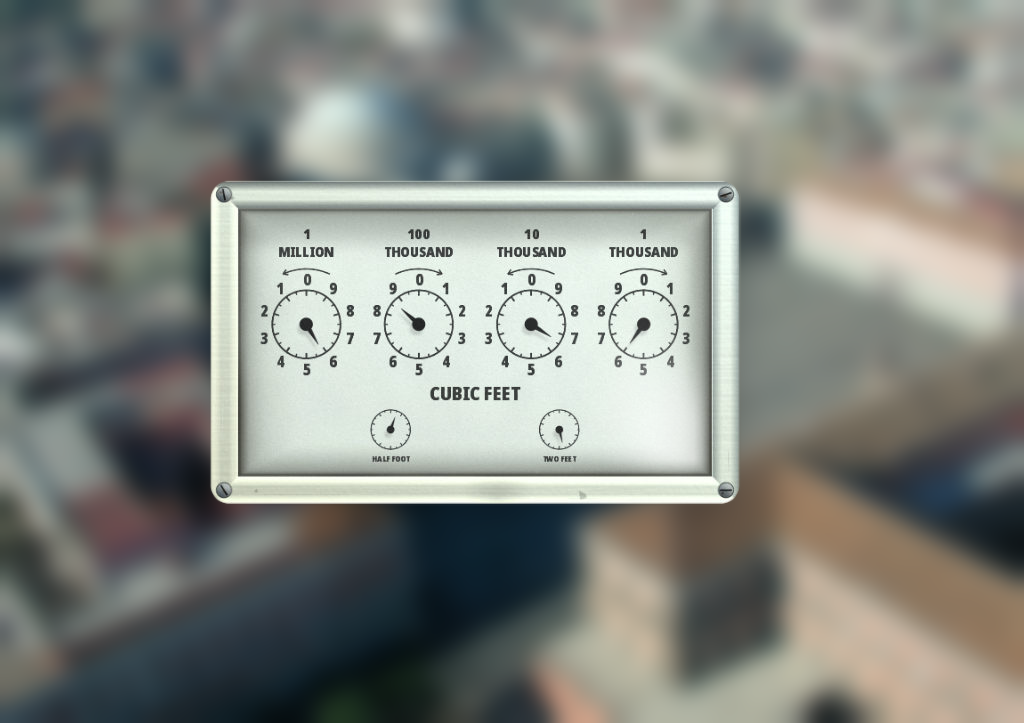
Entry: 586600 (ft³)
